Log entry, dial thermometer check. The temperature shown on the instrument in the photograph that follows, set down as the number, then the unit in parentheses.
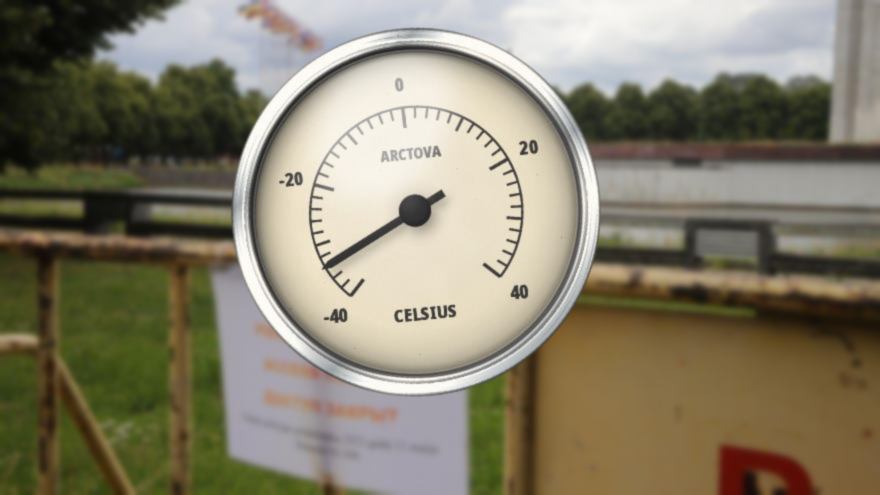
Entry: -34 (°C)
